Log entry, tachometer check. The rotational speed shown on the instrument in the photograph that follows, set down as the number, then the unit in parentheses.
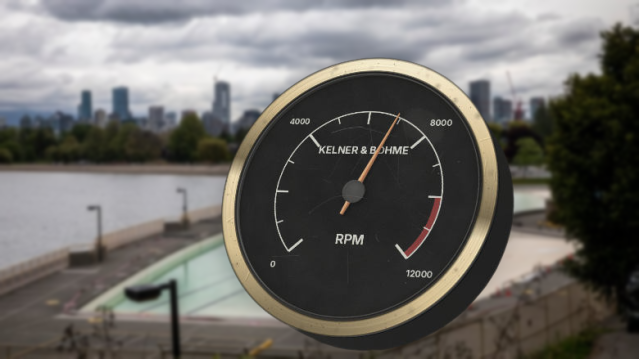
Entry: 7000 (rpm)
